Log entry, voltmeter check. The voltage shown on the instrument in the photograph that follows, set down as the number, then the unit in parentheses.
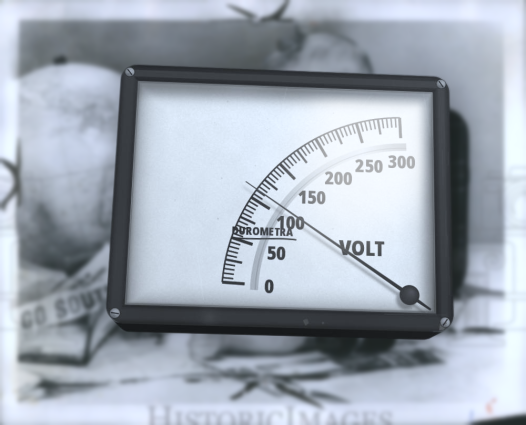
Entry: 110 (V)
